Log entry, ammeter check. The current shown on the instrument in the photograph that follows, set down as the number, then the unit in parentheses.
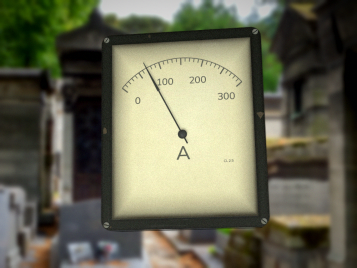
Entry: 70 (A)
